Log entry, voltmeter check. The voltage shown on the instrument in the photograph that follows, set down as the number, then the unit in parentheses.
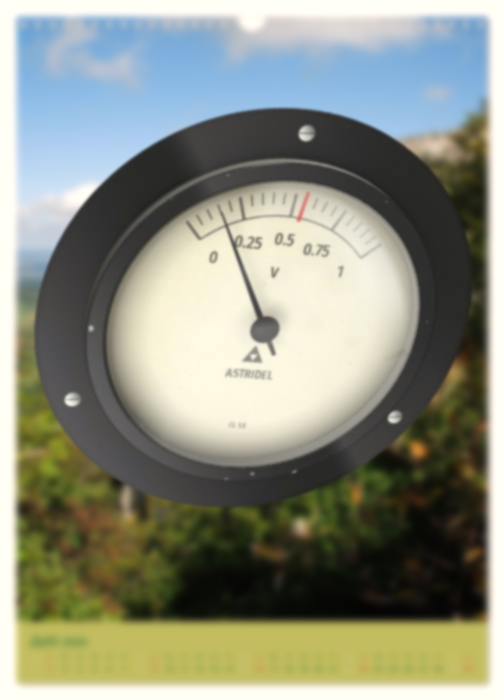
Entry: 0.15 (V)
